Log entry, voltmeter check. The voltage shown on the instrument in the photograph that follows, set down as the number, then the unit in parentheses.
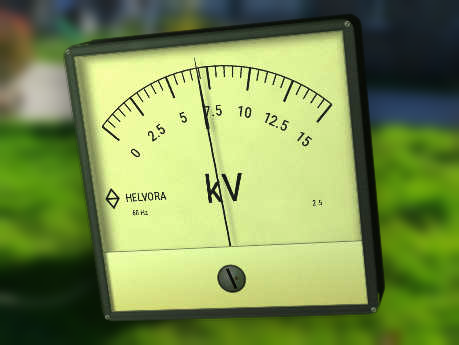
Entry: 7 (kV)
